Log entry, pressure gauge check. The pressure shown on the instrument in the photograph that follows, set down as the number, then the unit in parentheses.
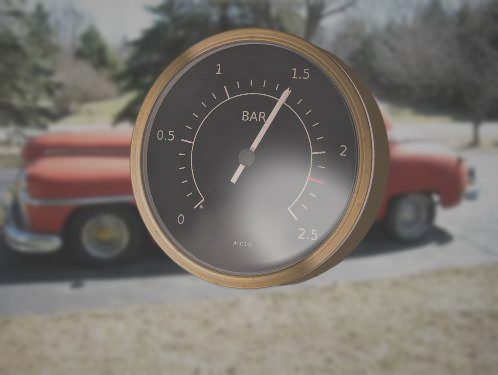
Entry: 1.5 (bar)
